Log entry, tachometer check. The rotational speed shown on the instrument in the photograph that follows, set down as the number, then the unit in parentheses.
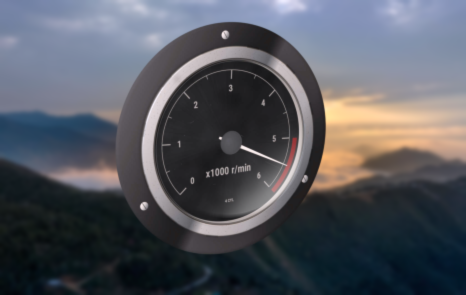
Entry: 5500 (rpm)
